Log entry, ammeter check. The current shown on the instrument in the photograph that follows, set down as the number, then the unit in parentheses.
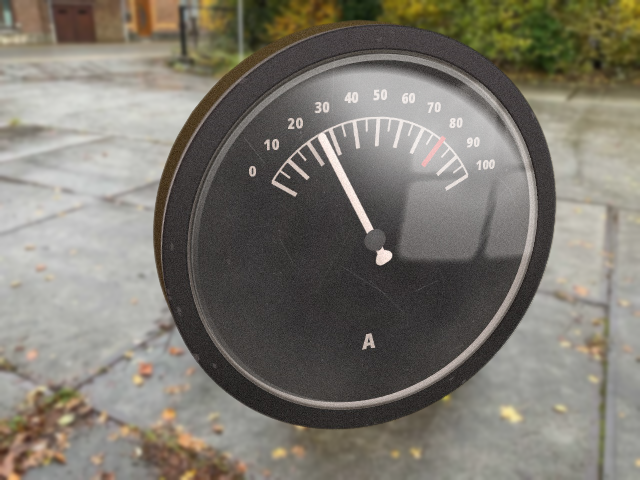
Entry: 25 (A)
